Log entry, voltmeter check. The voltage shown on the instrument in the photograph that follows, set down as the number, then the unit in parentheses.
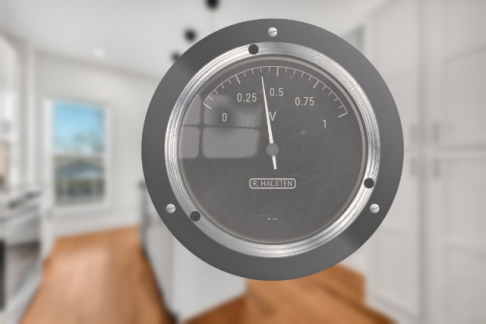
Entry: 0.4 (V)
